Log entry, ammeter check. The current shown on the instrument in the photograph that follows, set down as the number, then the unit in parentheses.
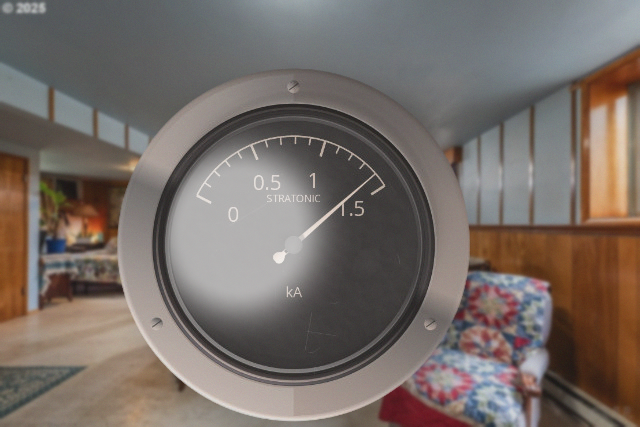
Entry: 1.4 (kA)
